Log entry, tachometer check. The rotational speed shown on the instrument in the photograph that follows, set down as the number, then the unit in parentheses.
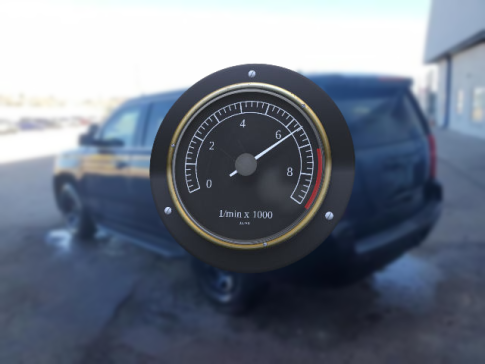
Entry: 6400 (rpm)
